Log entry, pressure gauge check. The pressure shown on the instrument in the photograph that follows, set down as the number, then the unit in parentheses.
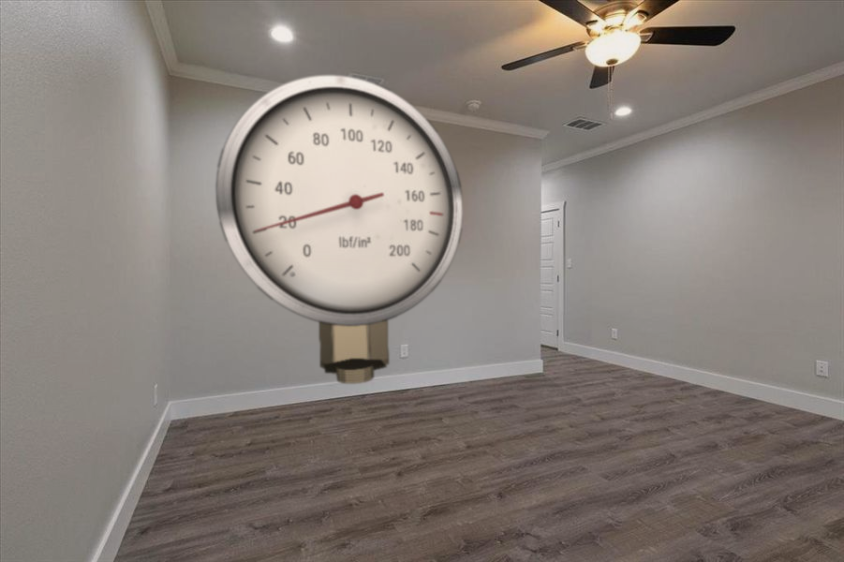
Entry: 20 (psi)
